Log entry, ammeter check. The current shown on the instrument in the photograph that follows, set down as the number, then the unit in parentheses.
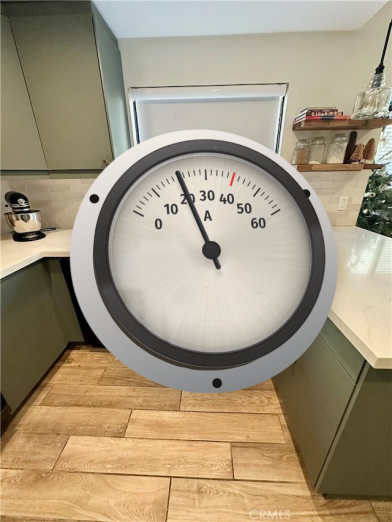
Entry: 20 (A)
